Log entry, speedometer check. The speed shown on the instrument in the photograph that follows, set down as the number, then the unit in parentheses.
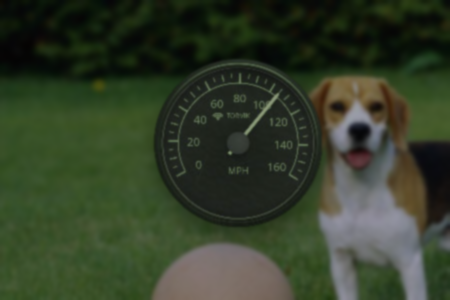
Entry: 105 (mph)
